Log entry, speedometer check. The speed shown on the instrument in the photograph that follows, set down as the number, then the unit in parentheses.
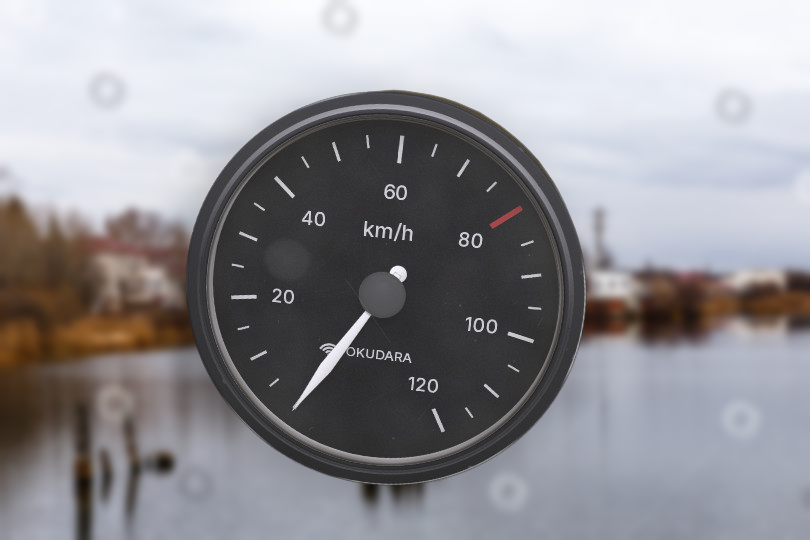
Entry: 0 (km/h)
